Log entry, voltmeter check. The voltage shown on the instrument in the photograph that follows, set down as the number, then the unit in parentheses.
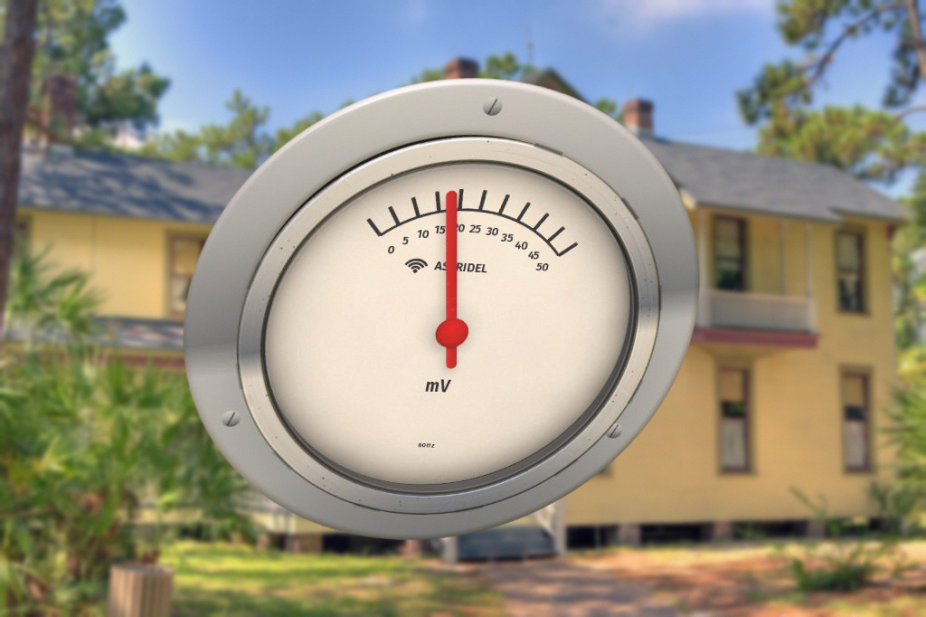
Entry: 17.5 (mV)
